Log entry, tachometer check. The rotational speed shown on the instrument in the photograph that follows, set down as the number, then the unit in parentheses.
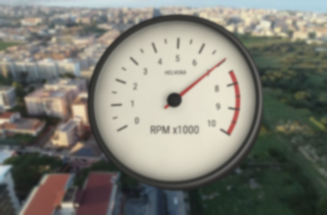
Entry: 7000 (rpm)
